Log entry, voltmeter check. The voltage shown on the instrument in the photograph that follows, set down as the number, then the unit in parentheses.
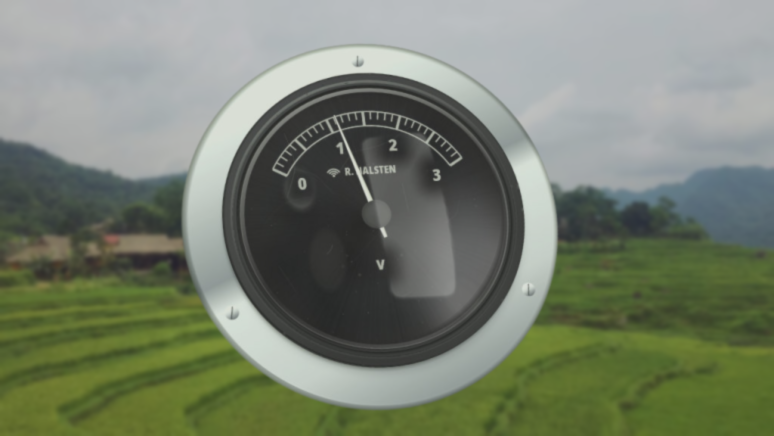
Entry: 1.1 (V)
